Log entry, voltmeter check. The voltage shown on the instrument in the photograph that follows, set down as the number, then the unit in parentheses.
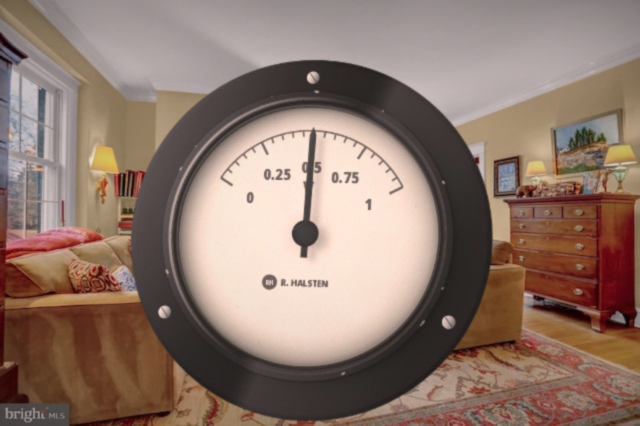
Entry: 0.5 (V)
